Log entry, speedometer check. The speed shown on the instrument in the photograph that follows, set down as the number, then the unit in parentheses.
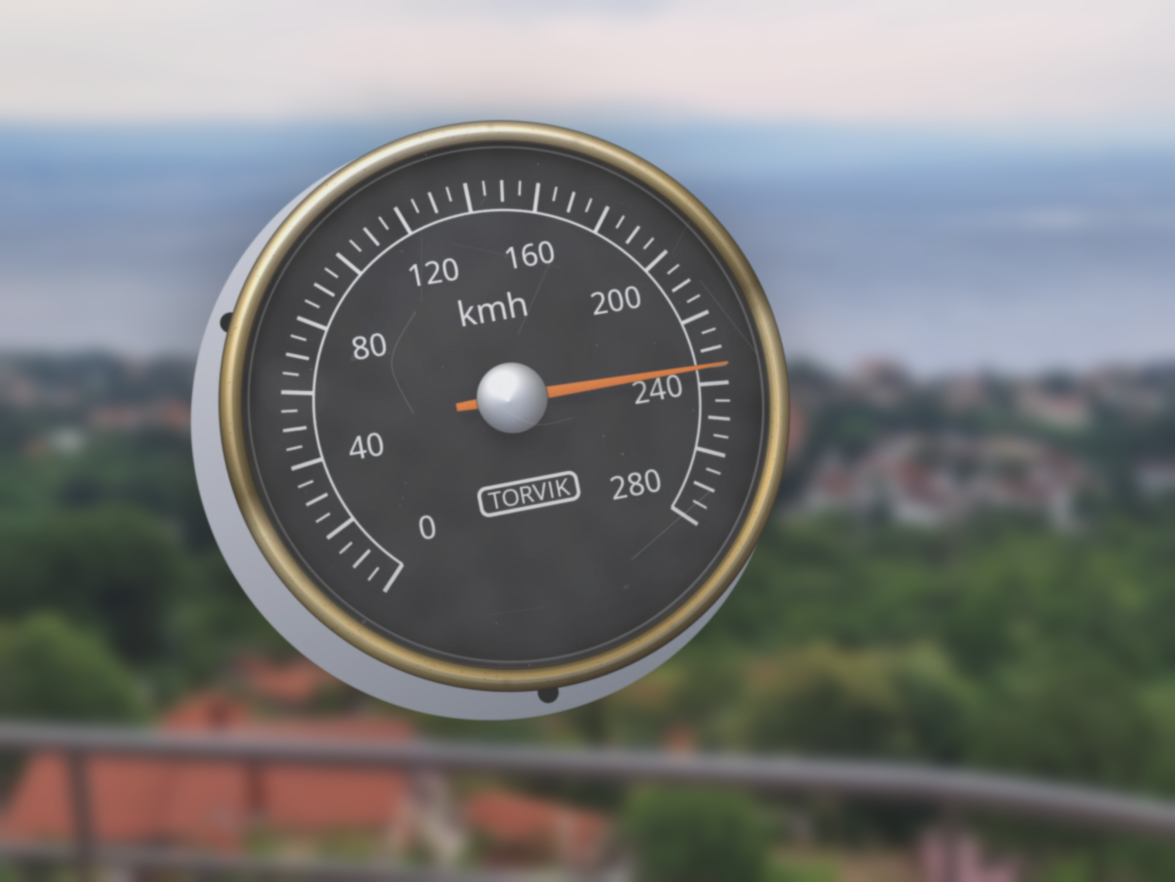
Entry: 235 (km/h)
